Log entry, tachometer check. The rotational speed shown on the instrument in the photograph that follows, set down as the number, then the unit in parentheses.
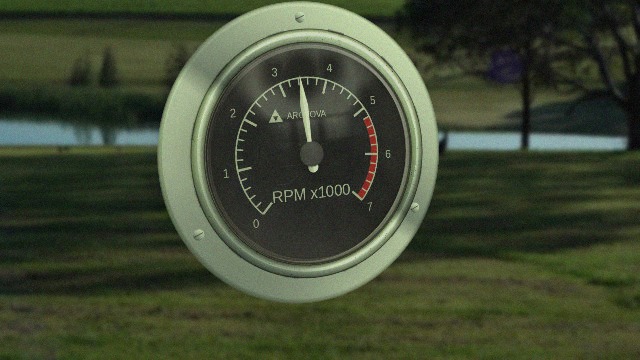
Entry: 3400 (rpm)
